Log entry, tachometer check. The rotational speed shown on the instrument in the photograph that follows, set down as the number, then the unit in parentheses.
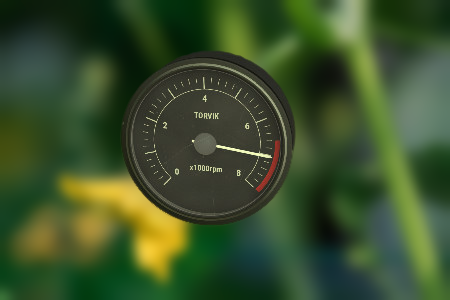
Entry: 7000 (rpm)
